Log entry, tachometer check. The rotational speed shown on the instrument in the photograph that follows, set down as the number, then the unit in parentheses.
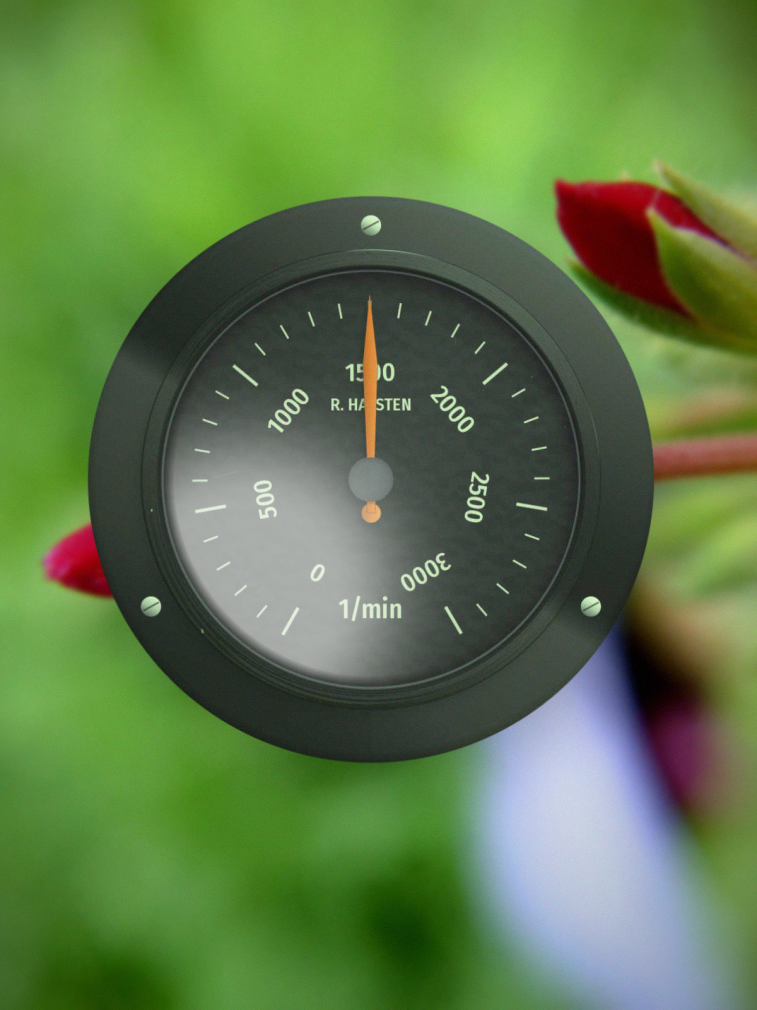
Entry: 1500 (rpm)
